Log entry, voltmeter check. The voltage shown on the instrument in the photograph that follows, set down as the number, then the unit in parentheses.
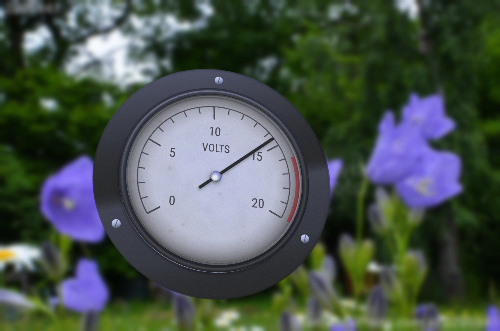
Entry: 14.5 (V)
